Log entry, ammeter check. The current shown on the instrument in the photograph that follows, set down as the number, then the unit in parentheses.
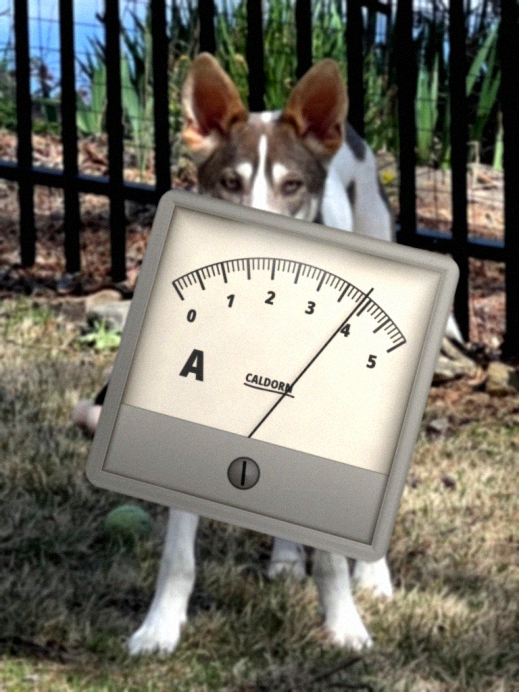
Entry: 3.9 (A)
